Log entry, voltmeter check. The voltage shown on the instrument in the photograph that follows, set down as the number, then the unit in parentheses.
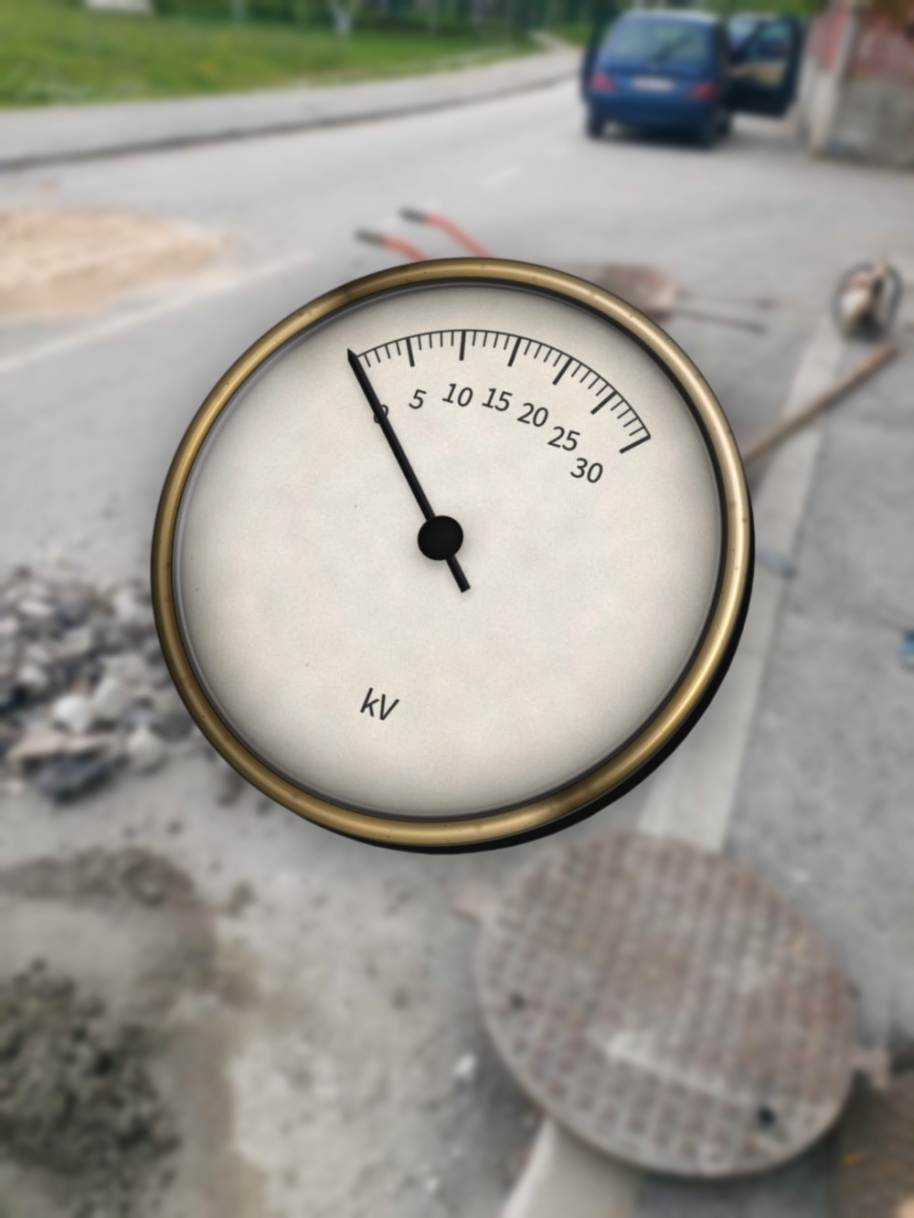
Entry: 0 (kV)
